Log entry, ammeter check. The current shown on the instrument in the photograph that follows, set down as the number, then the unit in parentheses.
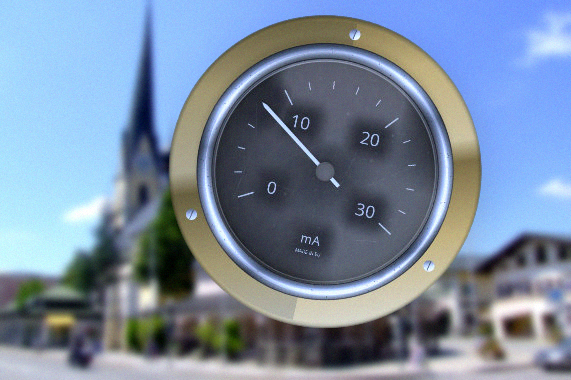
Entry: 8 (mA)
